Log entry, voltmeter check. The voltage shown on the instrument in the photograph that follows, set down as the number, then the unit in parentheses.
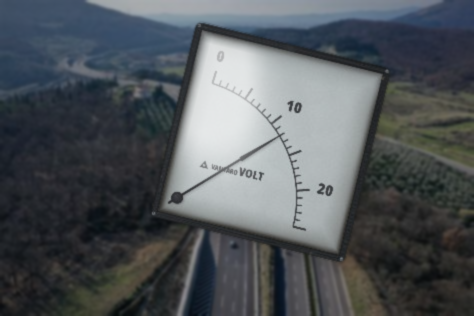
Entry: 12 (V)
